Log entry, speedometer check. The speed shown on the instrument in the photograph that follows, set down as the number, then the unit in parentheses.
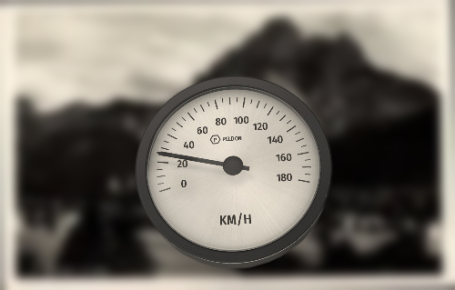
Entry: 25 (km/h)
